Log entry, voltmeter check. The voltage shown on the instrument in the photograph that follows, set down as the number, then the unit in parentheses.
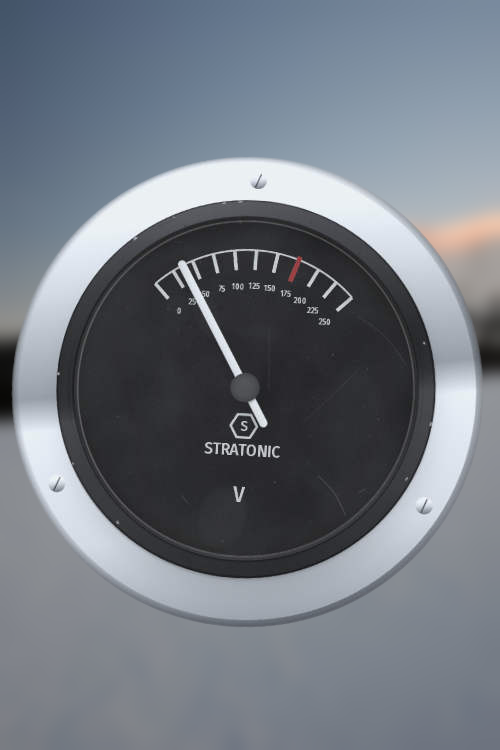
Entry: 37.5 (V)
